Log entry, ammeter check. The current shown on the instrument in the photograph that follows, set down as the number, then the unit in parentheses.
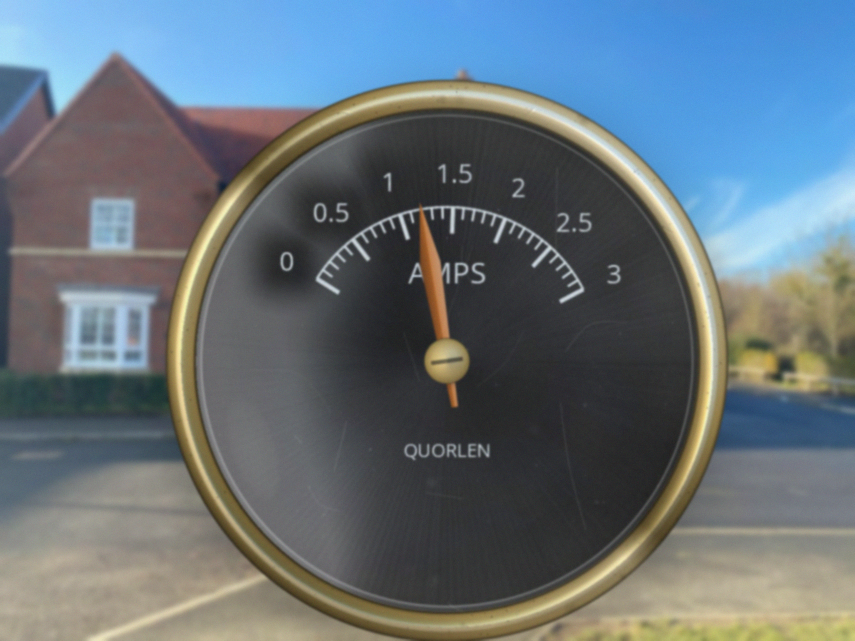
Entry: 1.2 (A)
